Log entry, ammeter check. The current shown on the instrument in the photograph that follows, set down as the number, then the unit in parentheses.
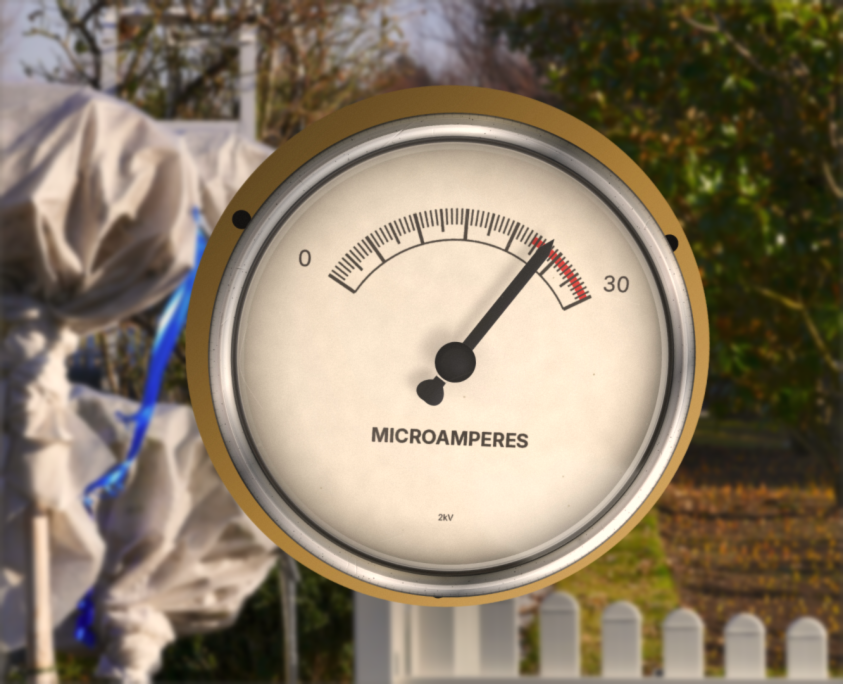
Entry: 23.5 (µA)
